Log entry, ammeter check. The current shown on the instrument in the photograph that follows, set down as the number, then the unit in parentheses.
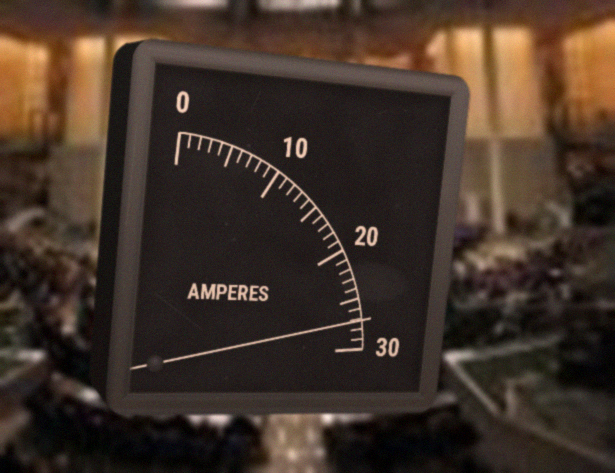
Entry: 27 (A)
